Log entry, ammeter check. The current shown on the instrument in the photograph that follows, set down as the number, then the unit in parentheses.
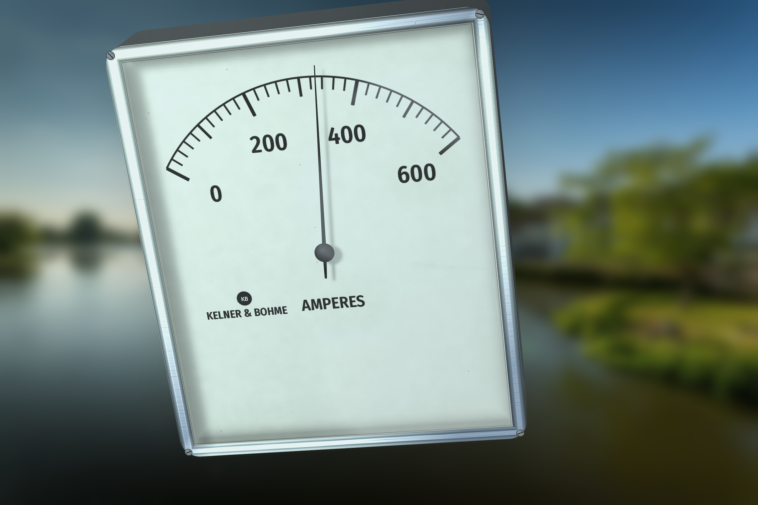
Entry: 330 (A)
